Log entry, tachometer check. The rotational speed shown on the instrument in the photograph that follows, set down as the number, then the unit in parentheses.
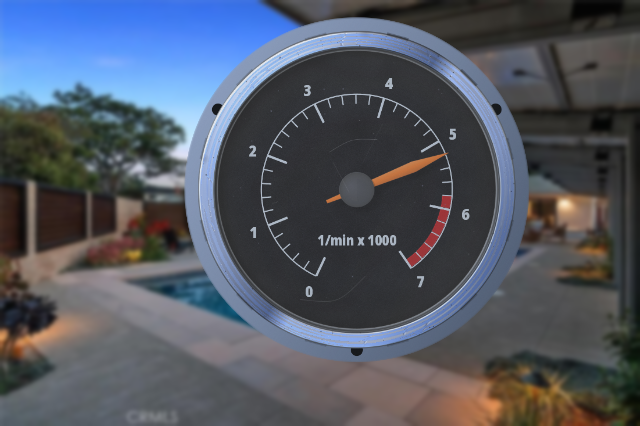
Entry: 5200 (rpm)
